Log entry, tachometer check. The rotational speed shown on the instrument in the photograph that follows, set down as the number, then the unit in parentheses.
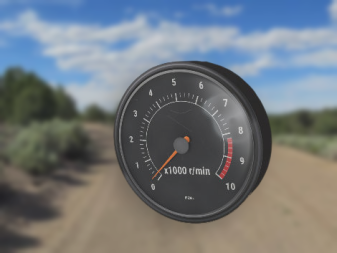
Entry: 200 (rpm)
